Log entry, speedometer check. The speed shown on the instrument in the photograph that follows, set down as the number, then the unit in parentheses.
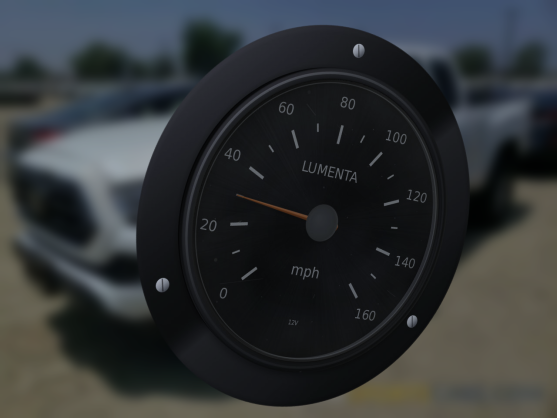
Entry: 30 (mph)
